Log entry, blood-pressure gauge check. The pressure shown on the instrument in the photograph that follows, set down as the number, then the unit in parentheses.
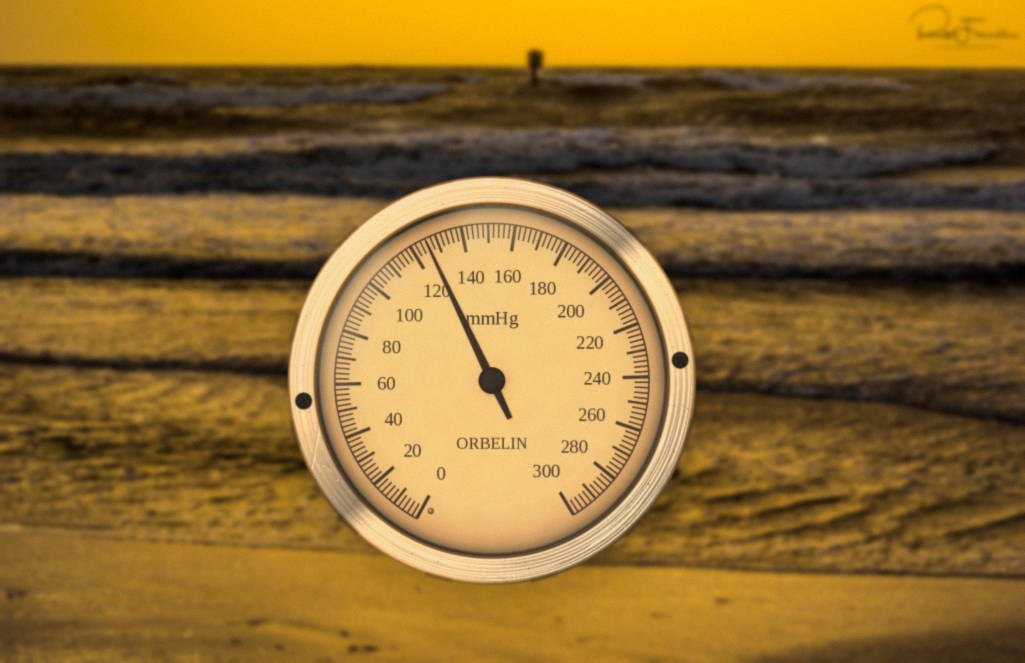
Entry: 126 (mmHg)
